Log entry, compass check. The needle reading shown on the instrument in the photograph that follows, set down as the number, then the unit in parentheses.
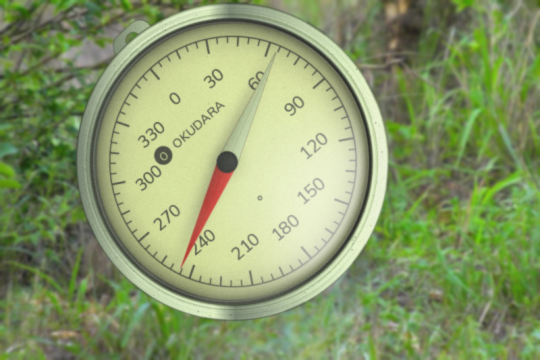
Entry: 245 (°)
